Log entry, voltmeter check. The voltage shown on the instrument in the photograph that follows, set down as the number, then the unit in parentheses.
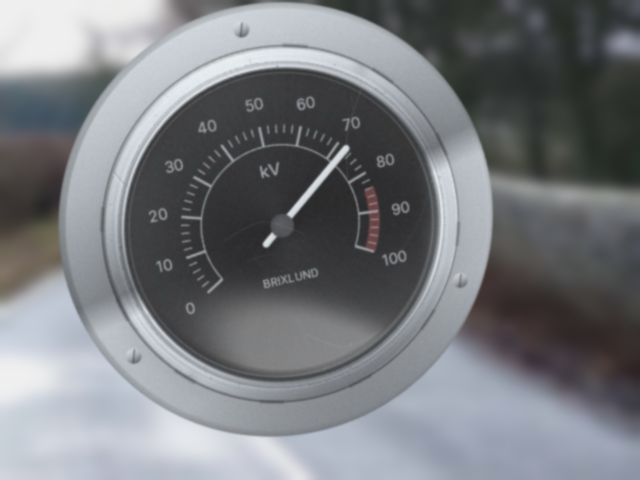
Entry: 72 (kV)
